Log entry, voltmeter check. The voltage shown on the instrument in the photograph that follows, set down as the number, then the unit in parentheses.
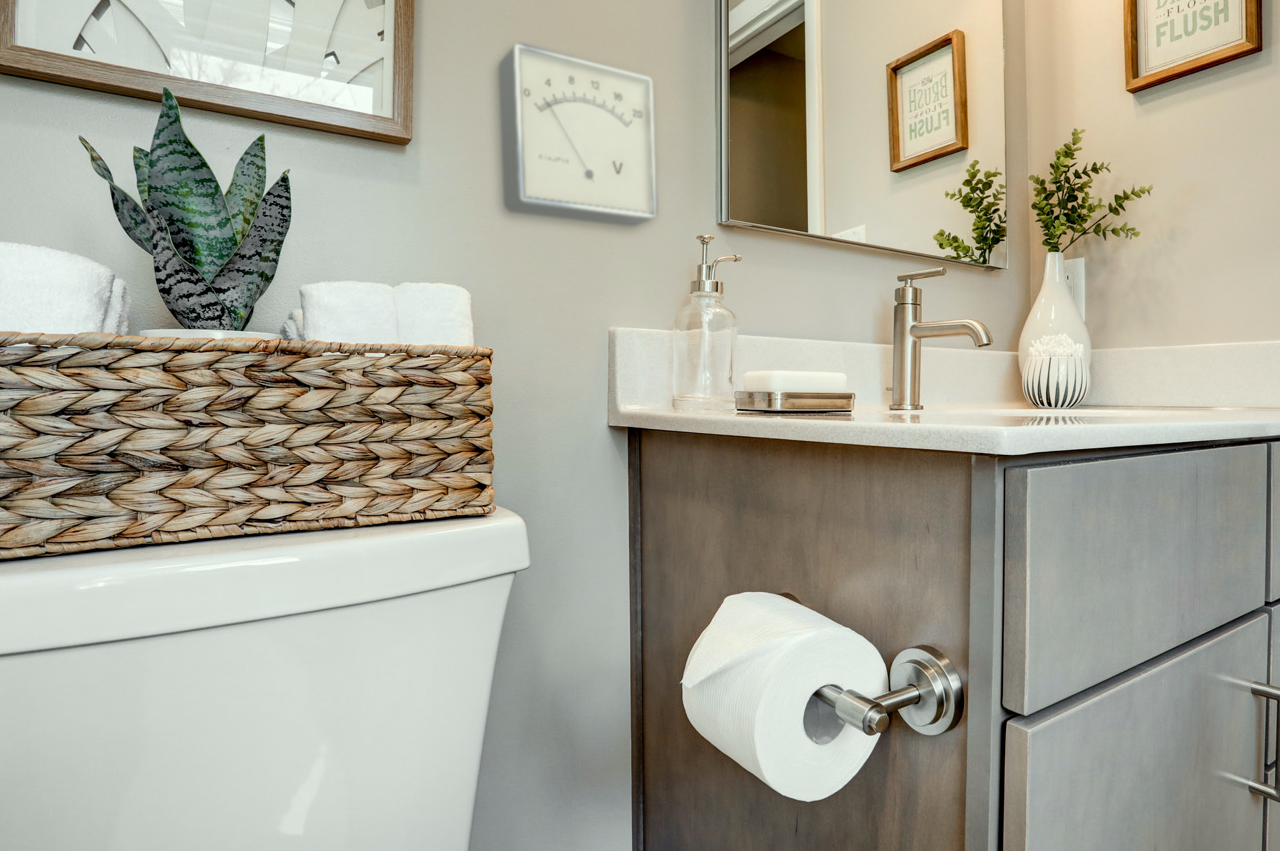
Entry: 2 (V)
